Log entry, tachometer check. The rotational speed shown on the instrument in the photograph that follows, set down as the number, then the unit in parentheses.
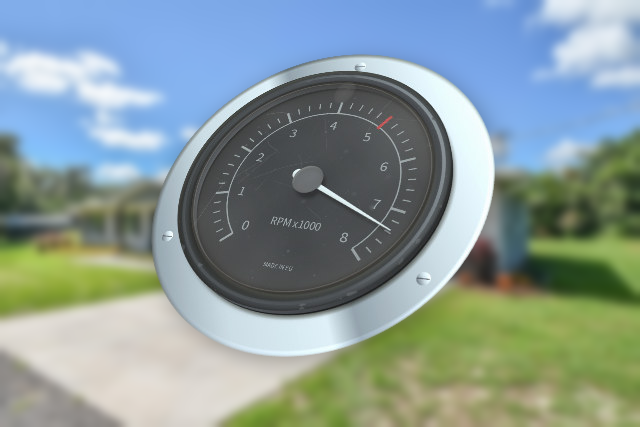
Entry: 7400 (rpm)
